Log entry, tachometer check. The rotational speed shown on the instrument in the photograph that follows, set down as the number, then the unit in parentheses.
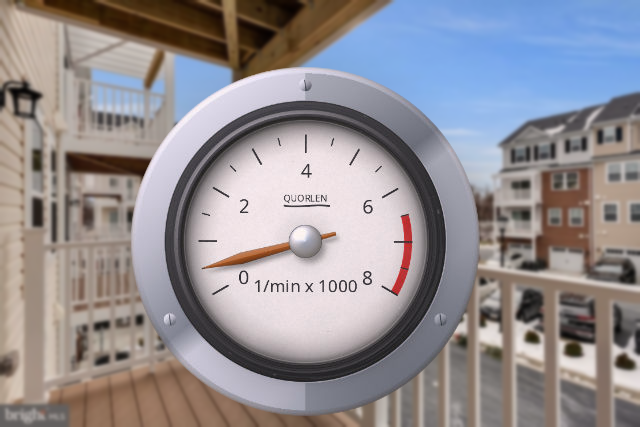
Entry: 500 (rpm)
